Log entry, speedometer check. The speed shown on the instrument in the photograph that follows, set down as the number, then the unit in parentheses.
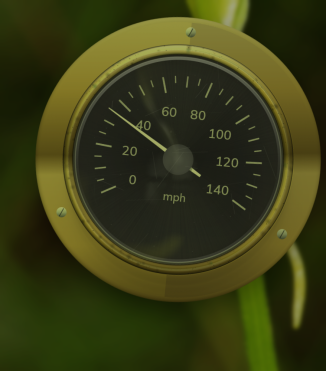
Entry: 35 (mph)
